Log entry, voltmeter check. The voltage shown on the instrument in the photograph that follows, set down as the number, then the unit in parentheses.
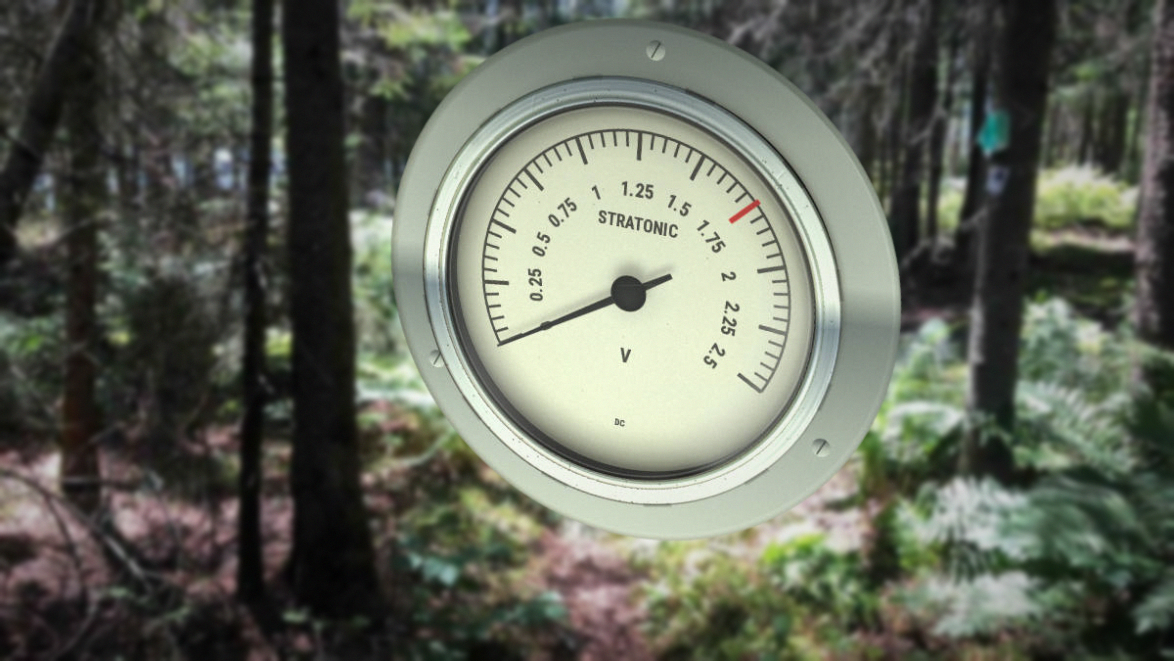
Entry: 0 (V)
